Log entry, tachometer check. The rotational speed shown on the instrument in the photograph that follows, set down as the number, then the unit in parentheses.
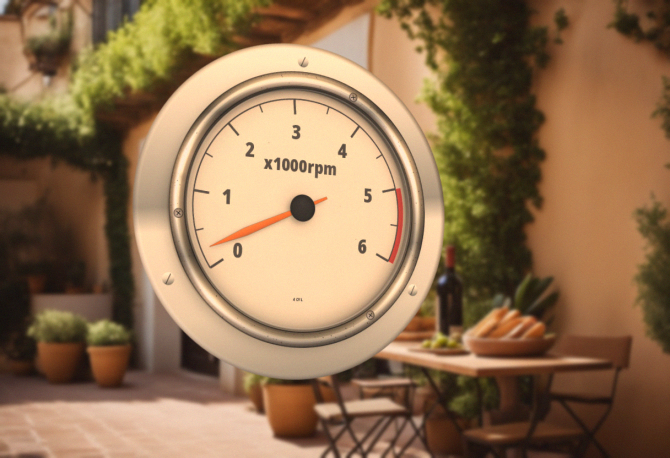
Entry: 250 (rpm)
